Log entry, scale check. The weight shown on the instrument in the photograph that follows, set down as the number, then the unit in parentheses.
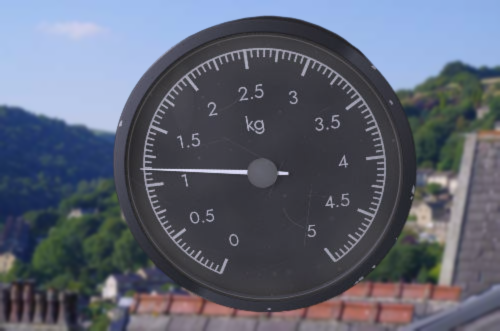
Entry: 1.15 (kg)
